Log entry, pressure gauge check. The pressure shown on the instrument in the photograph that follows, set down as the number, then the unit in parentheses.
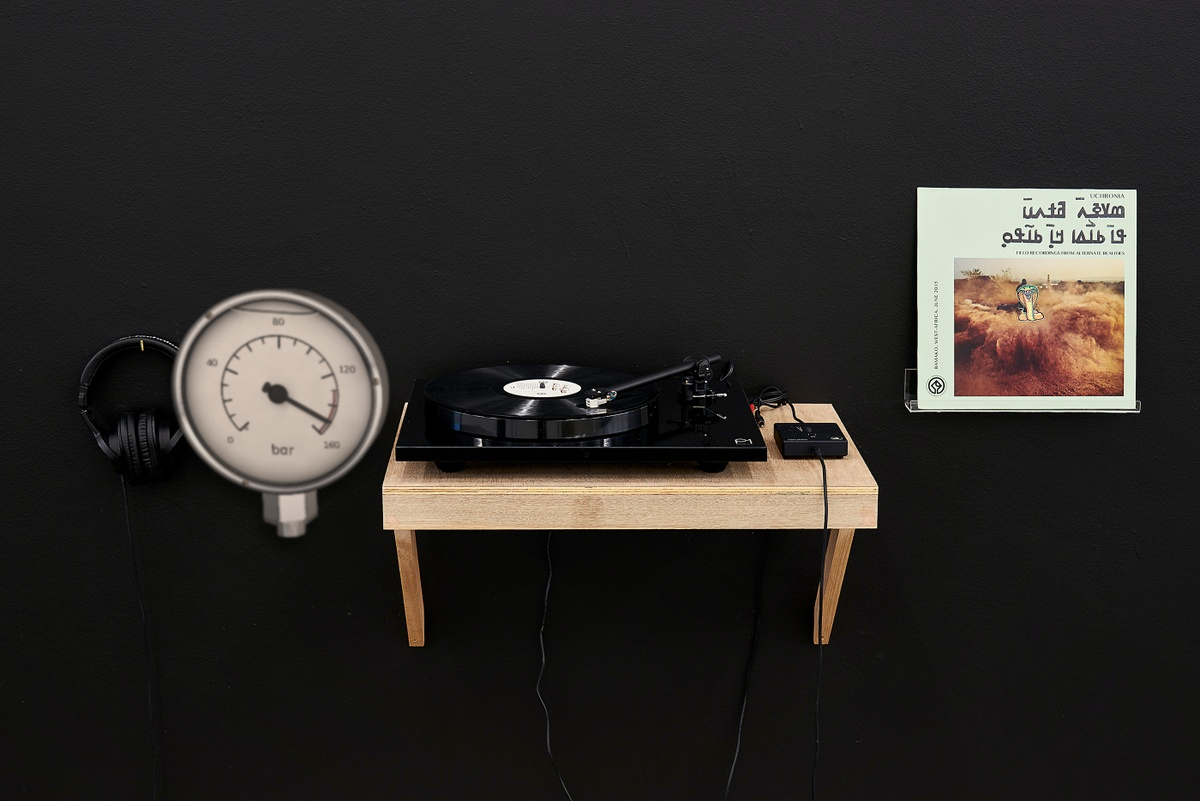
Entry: 150 (bar)
